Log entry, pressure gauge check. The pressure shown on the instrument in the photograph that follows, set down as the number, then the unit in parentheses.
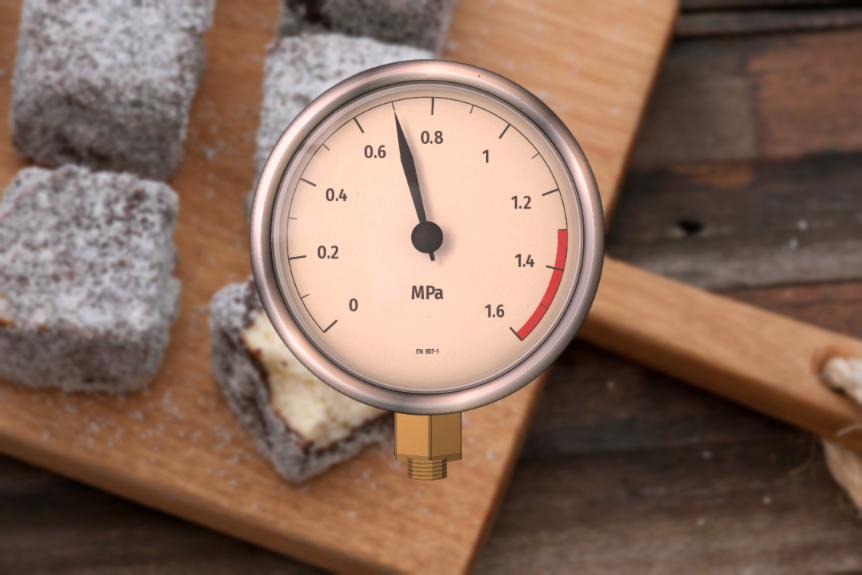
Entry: 0.7 (MPa)
